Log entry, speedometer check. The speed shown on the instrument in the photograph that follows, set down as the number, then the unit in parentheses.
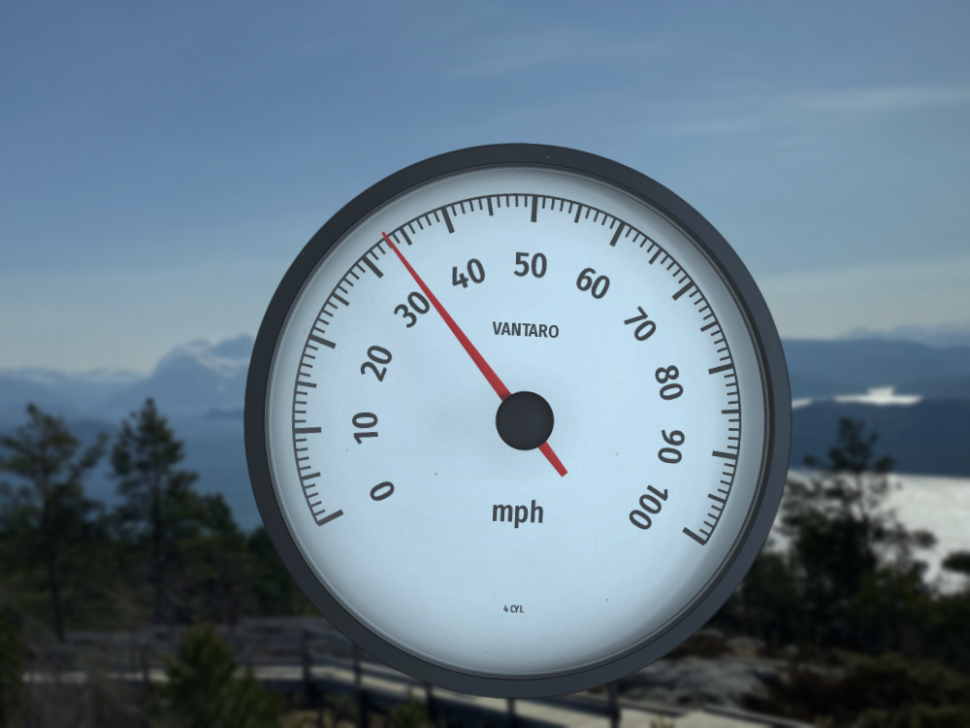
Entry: 33 (mph)
